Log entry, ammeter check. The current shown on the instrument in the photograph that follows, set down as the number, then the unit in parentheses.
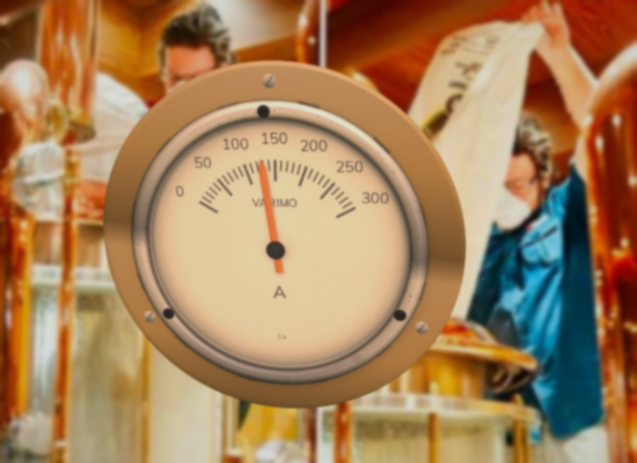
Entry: 130 (A)
